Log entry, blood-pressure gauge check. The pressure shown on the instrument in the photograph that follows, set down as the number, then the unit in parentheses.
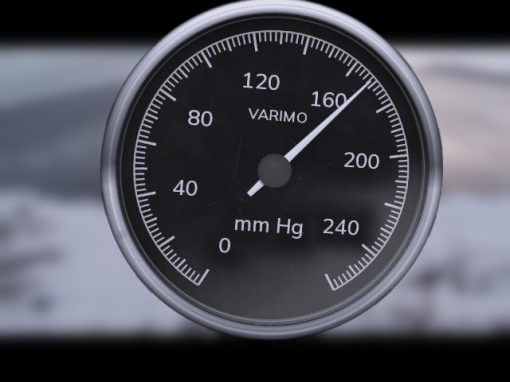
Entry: 168 (mmHg)
